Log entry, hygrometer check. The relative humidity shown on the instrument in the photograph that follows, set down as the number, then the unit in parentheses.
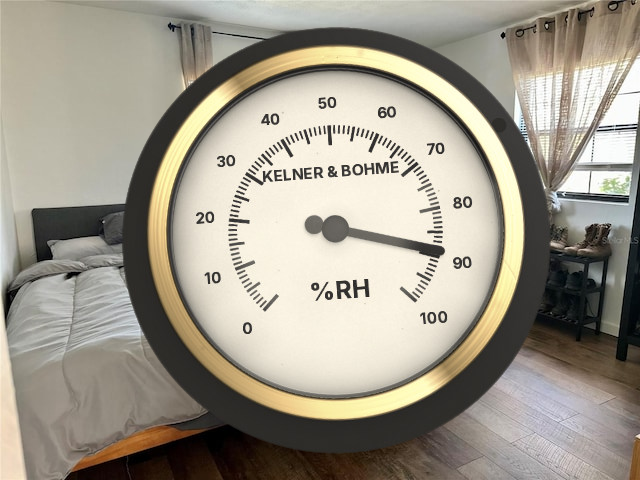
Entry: 89 (%)
